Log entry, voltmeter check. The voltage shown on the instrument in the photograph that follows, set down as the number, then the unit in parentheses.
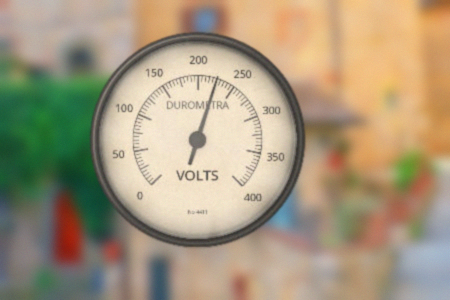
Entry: 225 (V)
